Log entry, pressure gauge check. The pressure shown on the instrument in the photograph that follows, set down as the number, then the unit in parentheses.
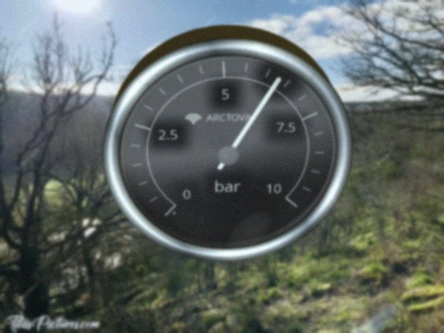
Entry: 6.25 (bar)
